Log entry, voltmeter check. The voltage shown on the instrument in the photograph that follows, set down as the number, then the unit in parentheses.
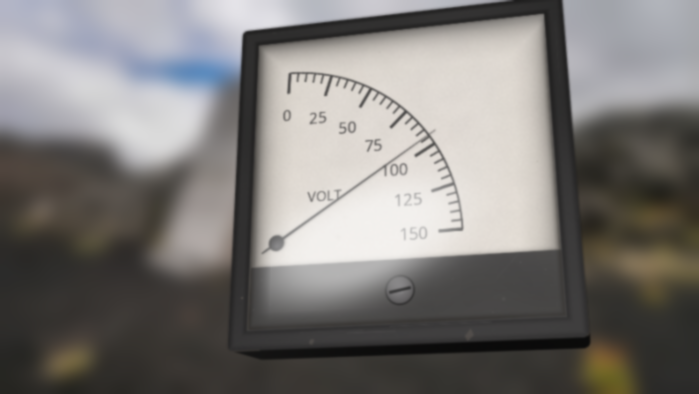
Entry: 95 (V)
